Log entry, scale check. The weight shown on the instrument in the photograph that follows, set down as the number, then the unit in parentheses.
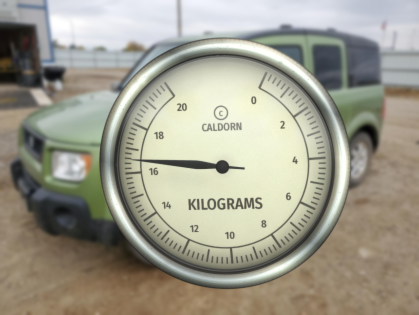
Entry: 16.6 (kg)
